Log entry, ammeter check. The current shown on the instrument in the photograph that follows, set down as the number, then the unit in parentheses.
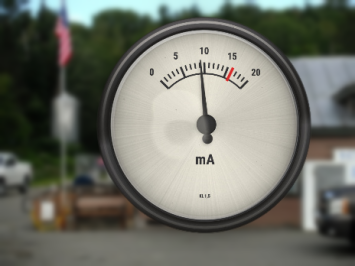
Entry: 9 (mA)
